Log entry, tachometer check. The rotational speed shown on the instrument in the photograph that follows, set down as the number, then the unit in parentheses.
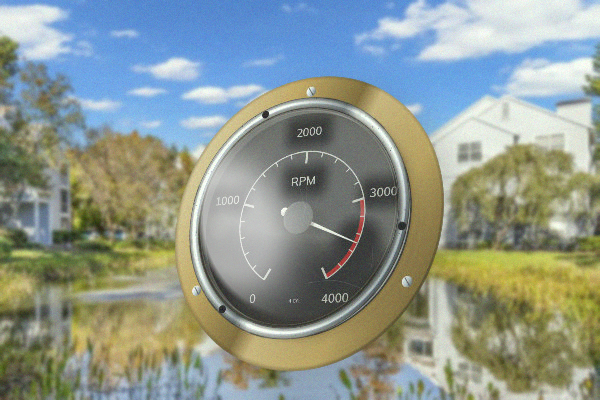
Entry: 3500 (rpm)
